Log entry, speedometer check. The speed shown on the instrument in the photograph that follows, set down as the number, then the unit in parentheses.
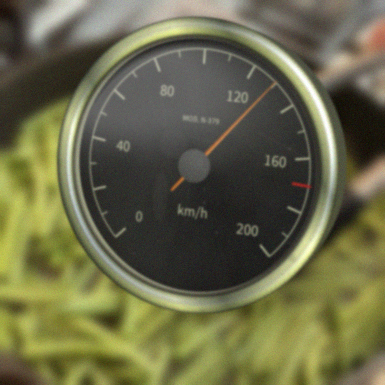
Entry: 130 (km/h)
